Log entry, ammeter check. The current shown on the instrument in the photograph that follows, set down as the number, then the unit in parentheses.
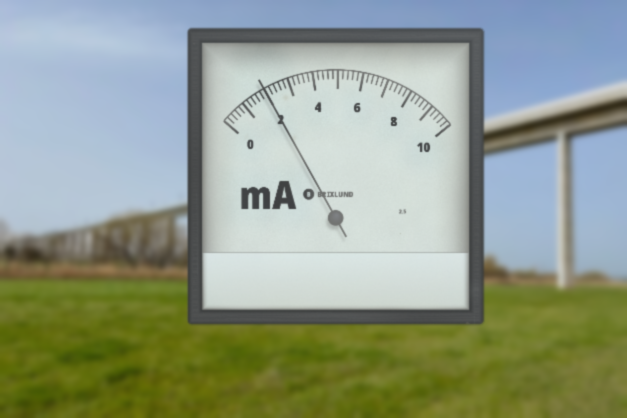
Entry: 2 (mA)
